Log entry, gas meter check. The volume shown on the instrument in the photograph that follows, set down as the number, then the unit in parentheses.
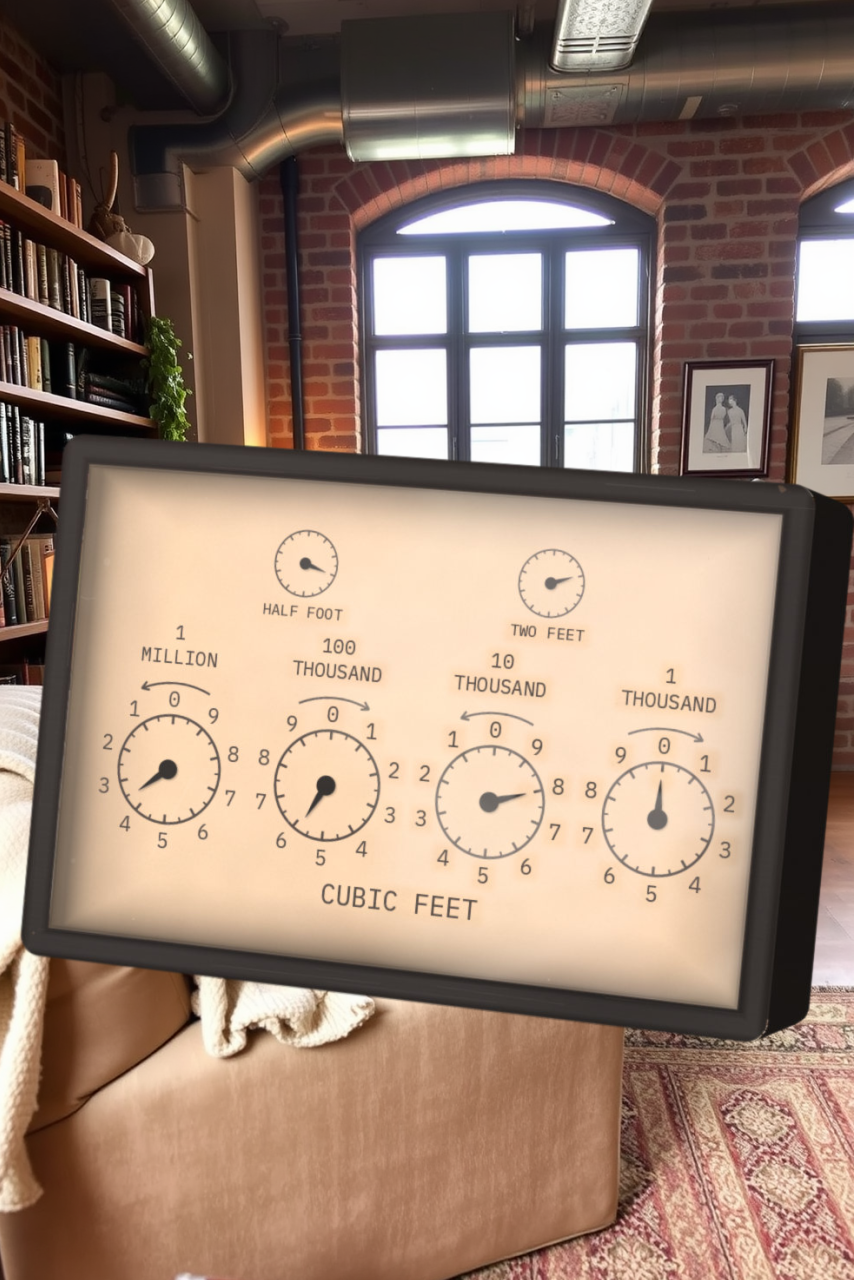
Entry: 358000 (ft³)
